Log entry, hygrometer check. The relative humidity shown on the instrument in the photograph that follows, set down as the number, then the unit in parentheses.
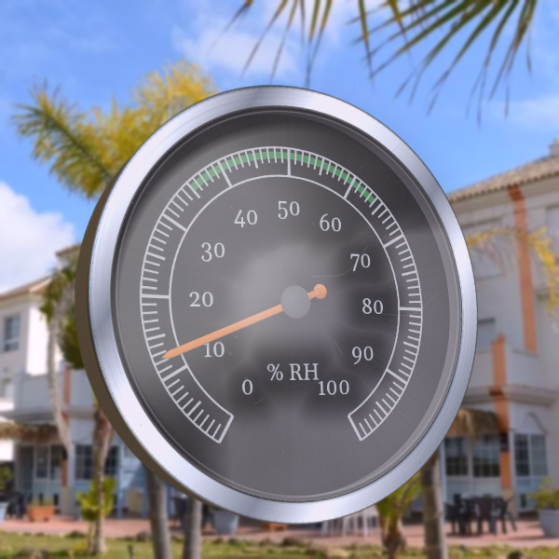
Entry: 12.5 (%)
